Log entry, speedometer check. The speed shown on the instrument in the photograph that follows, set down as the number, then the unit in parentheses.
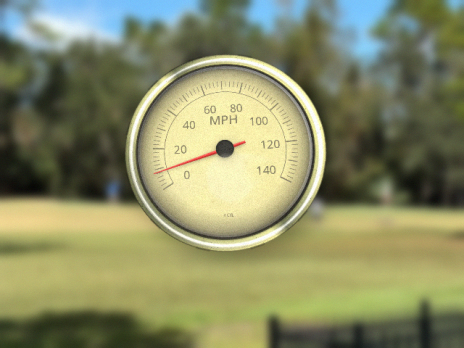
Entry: 8 (mph)
